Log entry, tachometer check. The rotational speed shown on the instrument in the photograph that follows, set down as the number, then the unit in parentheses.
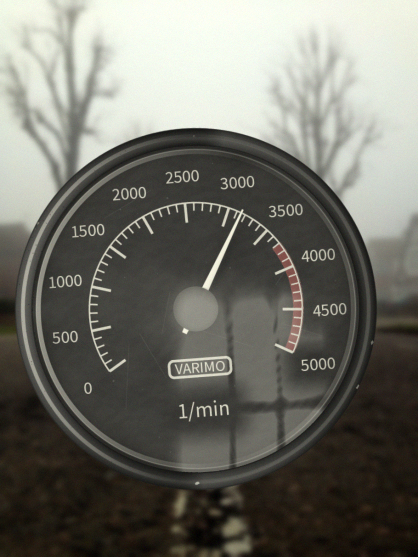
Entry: 3150 (rpm)
